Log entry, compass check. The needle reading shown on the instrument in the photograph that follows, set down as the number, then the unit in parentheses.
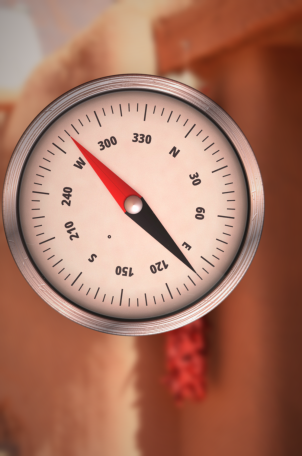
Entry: 280 (°)
